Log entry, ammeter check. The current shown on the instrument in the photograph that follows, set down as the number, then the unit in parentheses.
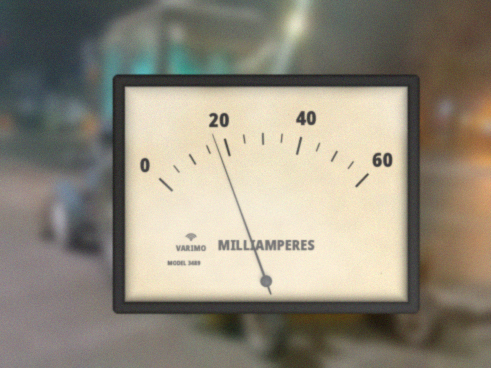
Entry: 17.5 (mA)
